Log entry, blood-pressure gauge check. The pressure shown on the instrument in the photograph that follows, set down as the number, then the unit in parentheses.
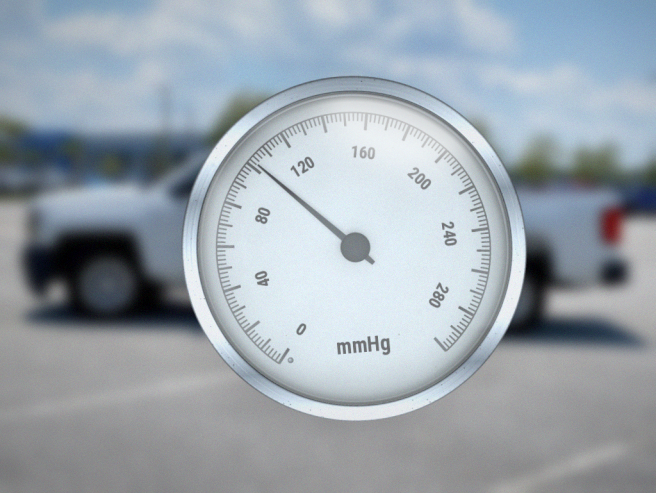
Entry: 102 (mmHg)
